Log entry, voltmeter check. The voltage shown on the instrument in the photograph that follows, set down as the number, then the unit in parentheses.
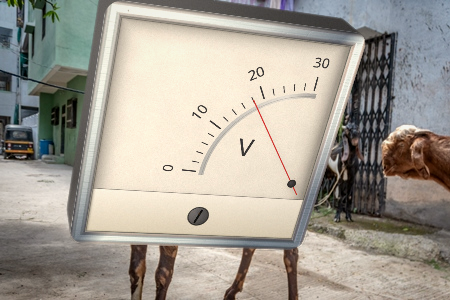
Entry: 18 (V)
